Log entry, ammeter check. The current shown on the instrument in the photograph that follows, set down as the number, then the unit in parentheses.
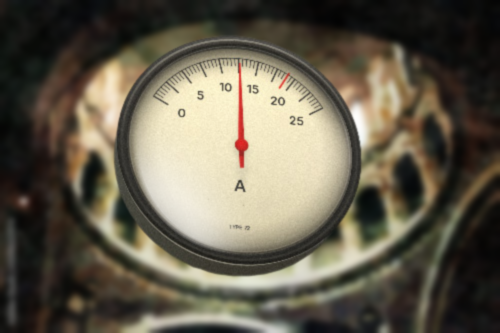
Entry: 12.5 (A)
